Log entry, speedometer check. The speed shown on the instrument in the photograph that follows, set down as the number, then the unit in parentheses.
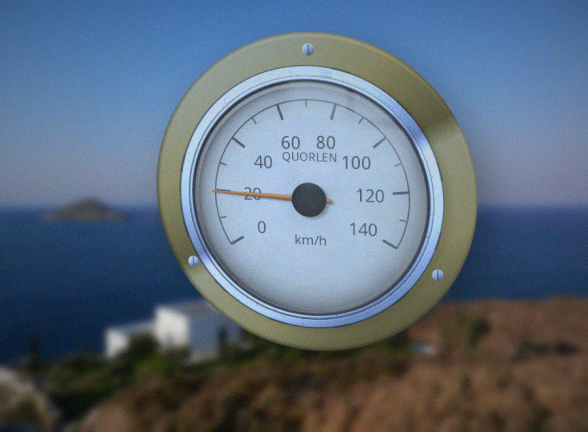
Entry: 20 (km/h)
